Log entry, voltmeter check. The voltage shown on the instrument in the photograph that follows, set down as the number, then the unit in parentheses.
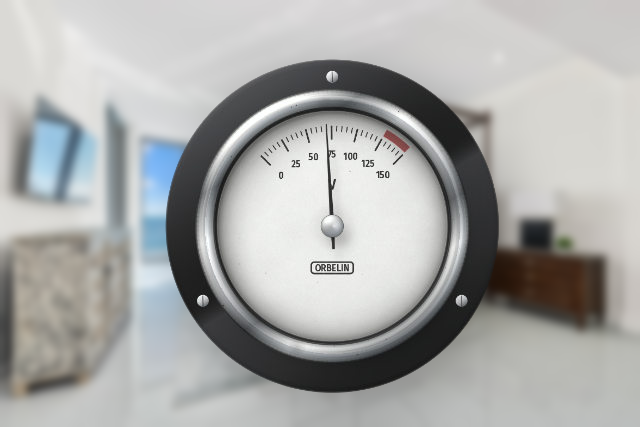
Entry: 70 (V)
